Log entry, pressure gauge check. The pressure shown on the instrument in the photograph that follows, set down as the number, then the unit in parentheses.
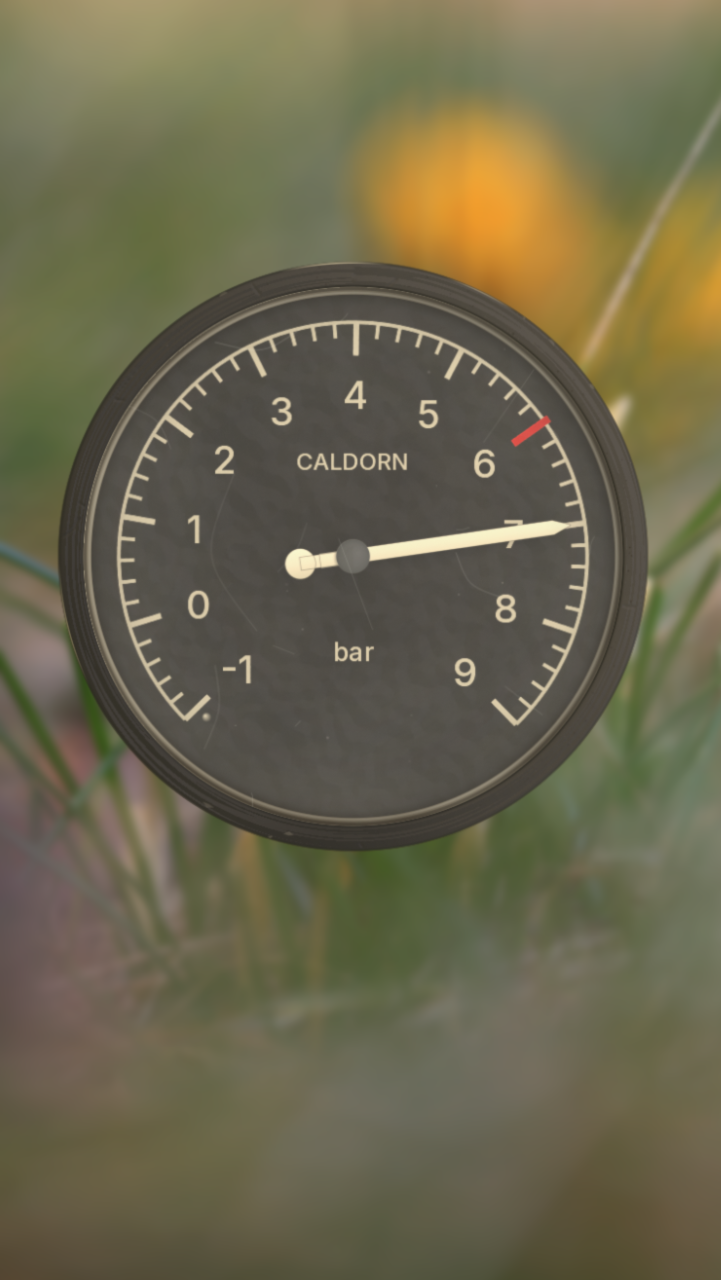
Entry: 7 (bar)
